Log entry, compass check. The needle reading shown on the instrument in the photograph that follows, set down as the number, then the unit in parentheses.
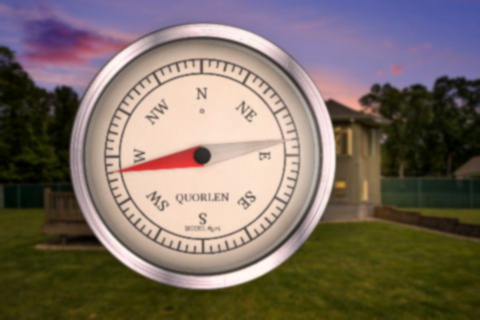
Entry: 260 (°)
